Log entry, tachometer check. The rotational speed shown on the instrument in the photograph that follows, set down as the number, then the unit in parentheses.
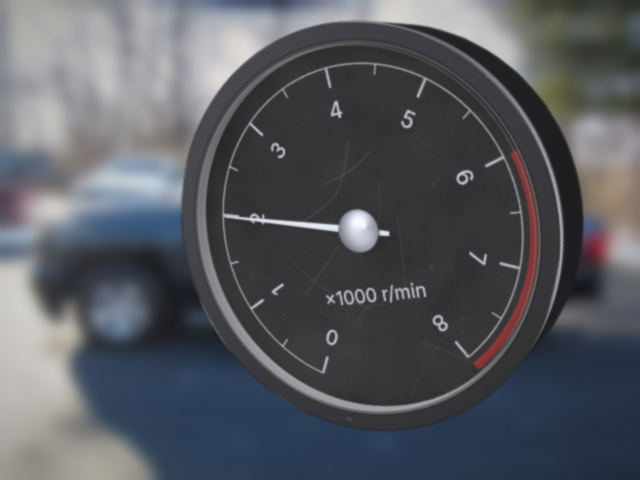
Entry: 2000 (rpm)
